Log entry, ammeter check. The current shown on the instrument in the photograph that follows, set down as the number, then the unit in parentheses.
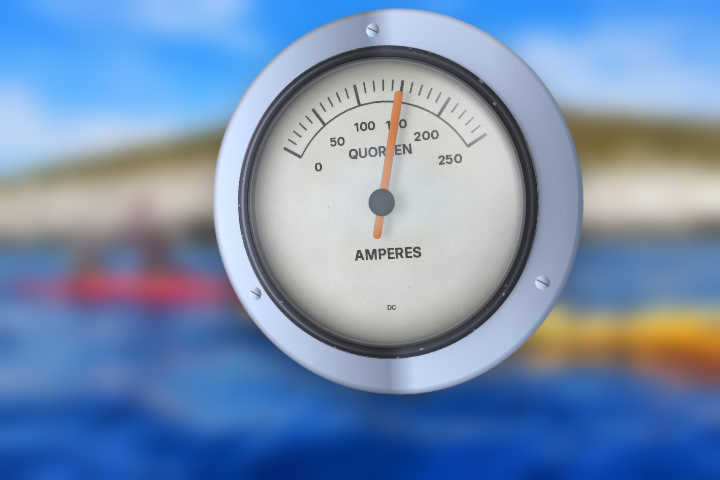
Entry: 150 (A)
